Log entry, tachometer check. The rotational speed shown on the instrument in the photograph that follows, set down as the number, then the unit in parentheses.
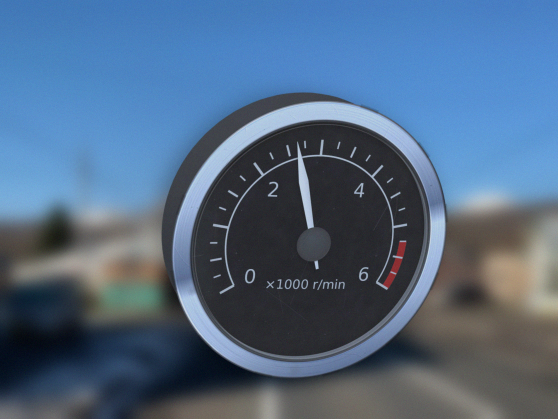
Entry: 2625 (rpm)
